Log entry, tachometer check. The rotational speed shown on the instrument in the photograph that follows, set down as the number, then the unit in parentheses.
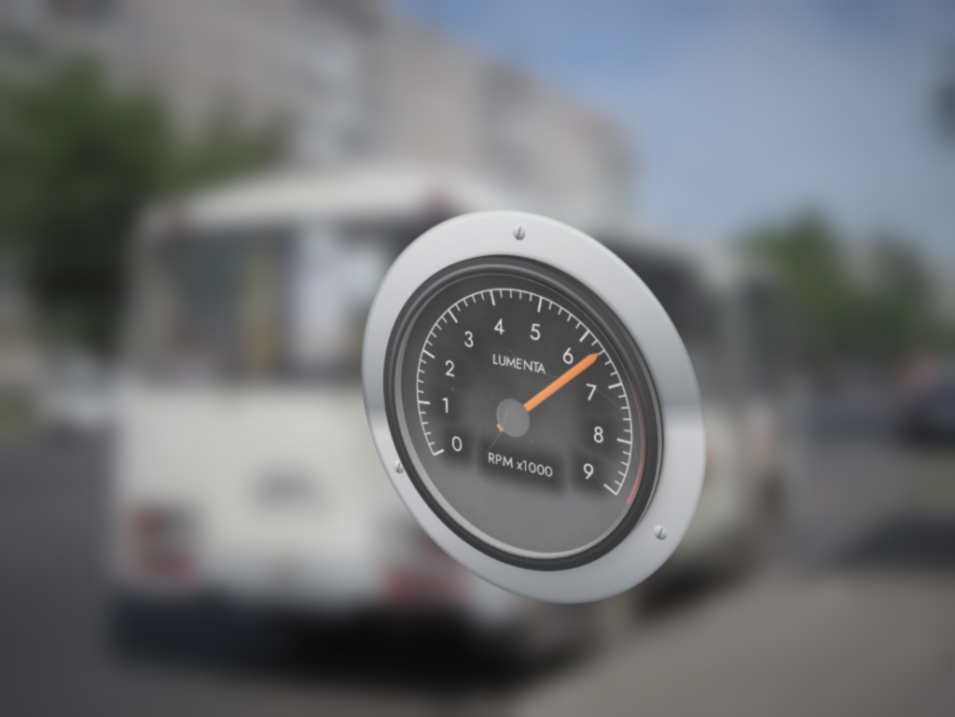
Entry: 6400 (rpm)
